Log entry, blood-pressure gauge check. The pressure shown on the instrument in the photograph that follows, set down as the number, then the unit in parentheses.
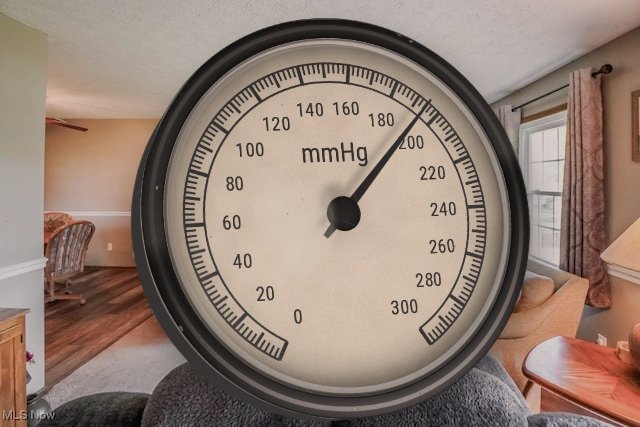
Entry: 194 (mmHg)
